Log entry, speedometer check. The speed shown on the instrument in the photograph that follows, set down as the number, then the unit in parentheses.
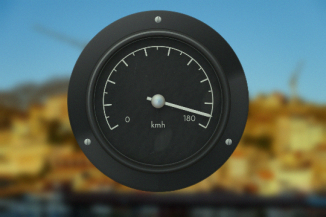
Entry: 170 (km/h)
